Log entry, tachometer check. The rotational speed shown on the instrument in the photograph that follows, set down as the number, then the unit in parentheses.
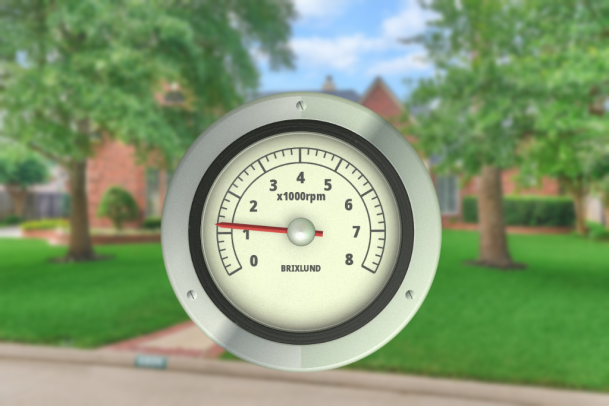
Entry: 1200 (rpm)
